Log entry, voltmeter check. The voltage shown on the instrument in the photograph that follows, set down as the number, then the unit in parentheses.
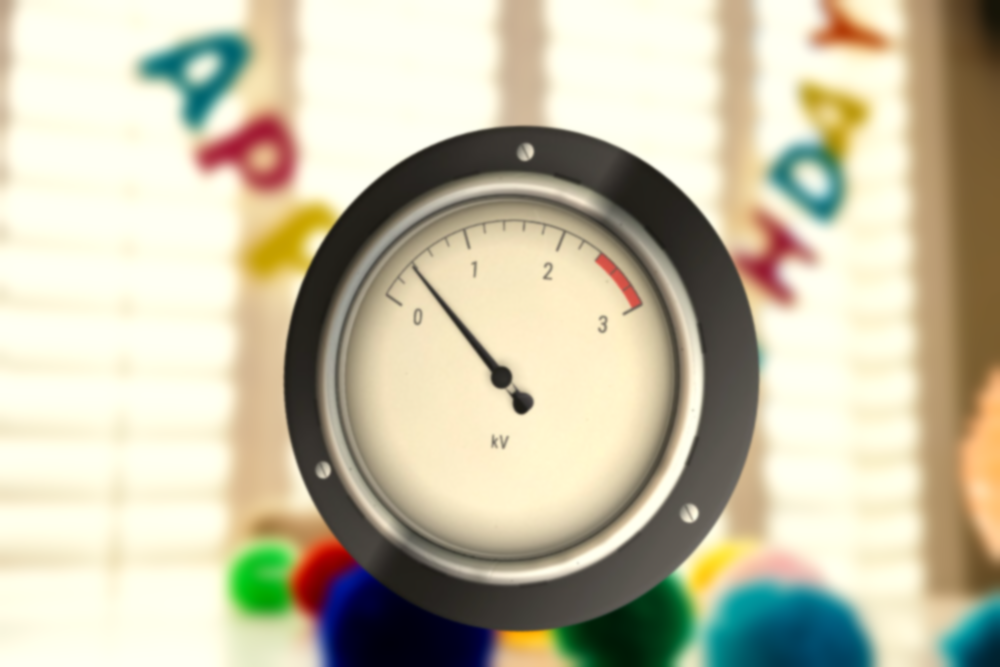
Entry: 0.4 (kV)
